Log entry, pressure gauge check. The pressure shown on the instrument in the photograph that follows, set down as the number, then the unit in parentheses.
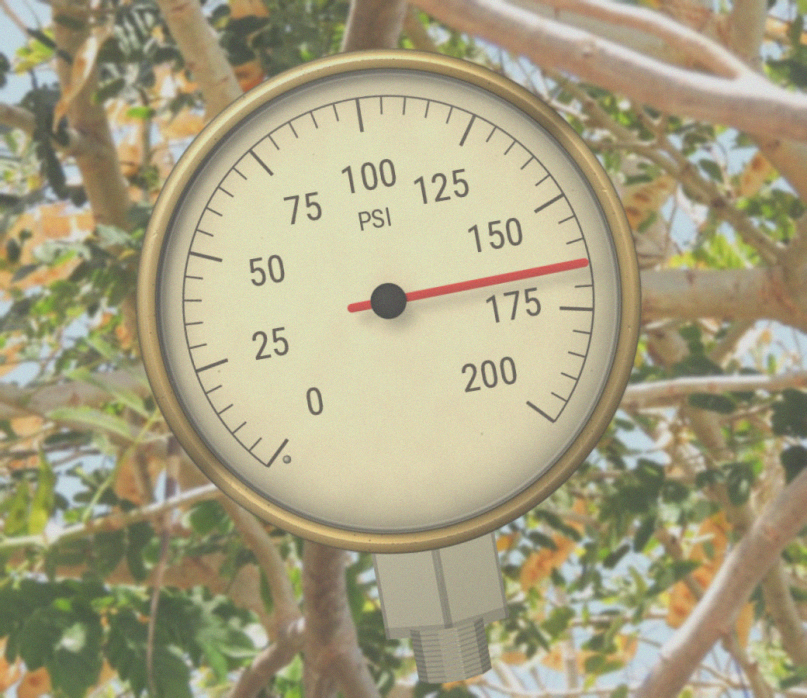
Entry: 165 (psi)
